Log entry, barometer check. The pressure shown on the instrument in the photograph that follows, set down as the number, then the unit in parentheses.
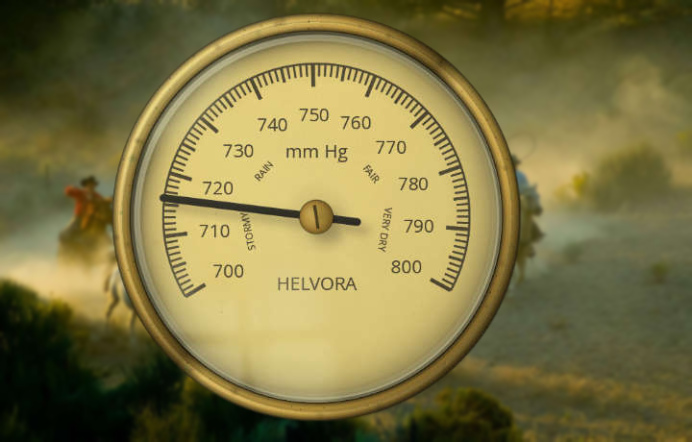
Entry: 716 (mmHg)
